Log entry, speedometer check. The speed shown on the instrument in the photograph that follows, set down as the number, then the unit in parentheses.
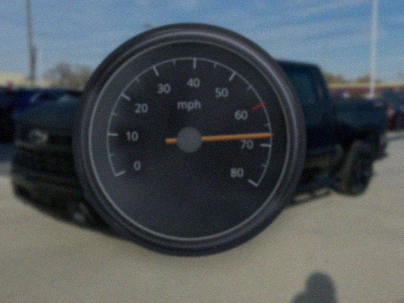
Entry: 67.5 (mph)
